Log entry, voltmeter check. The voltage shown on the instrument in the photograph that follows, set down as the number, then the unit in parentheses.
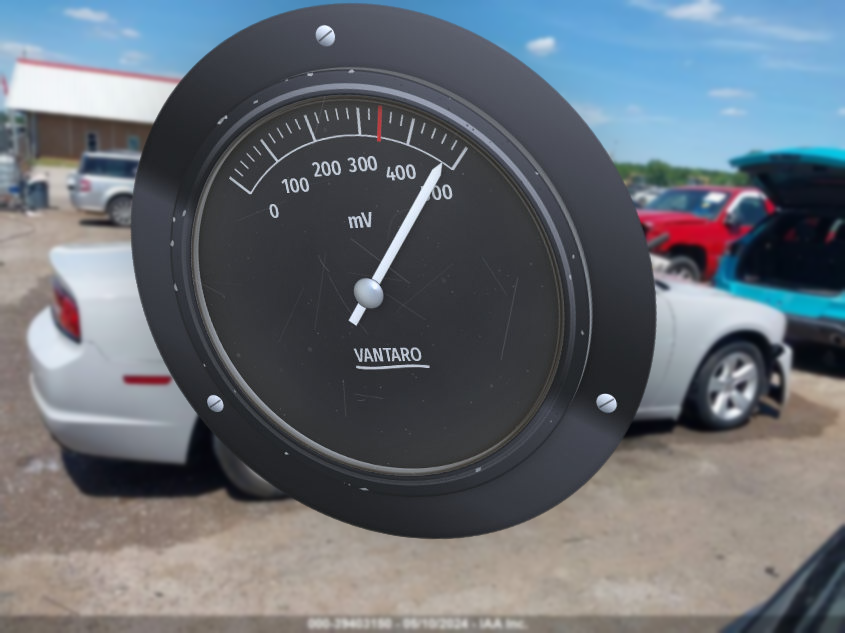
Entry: 480 (mV)
